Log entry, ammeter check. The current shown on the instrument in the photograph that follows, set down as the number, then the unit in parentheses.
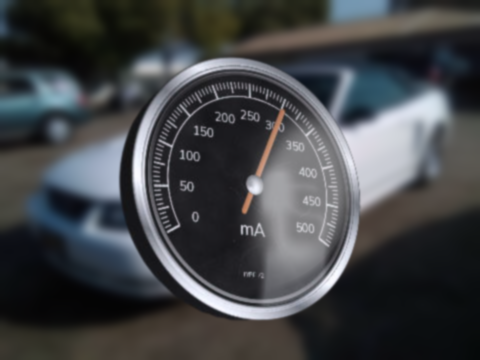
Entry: 300 (mA)
